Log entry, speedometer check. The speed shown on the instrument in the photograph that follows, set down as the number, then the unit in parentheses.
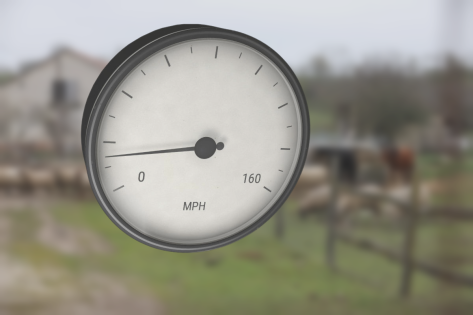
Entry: 15 (mph)
